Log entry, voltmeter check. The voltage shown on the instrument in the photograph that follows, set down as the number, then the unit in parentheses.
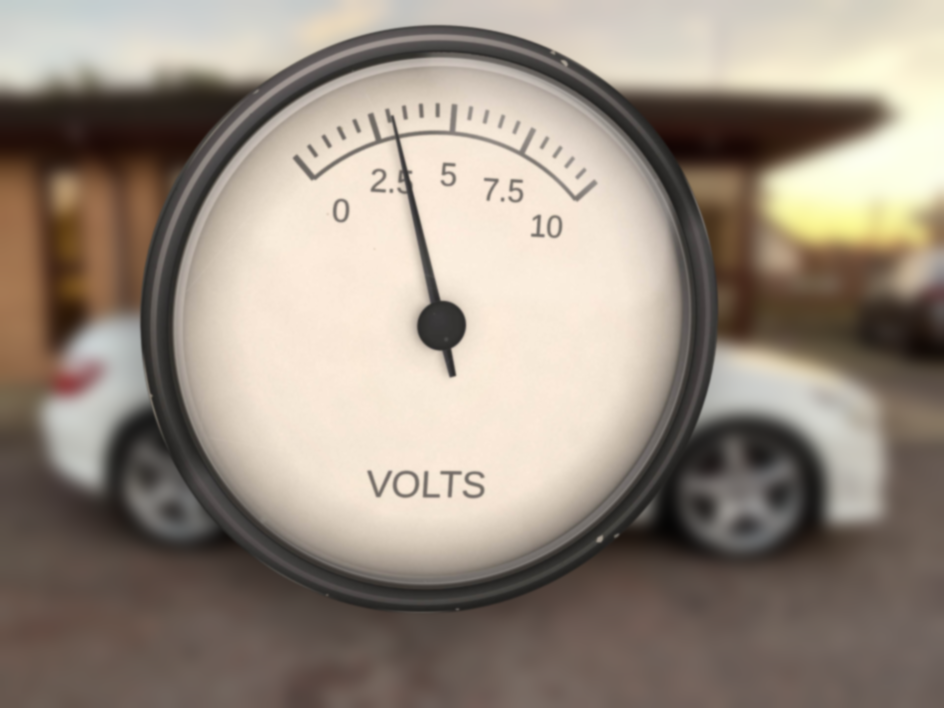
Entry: 3 (V)
